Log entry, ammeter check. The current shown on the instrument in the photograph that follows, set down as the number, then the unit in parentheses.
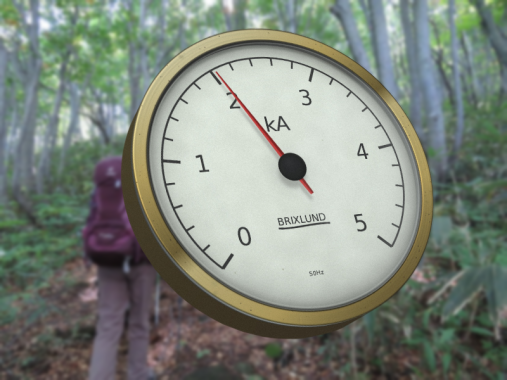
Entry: 2 (kA)
